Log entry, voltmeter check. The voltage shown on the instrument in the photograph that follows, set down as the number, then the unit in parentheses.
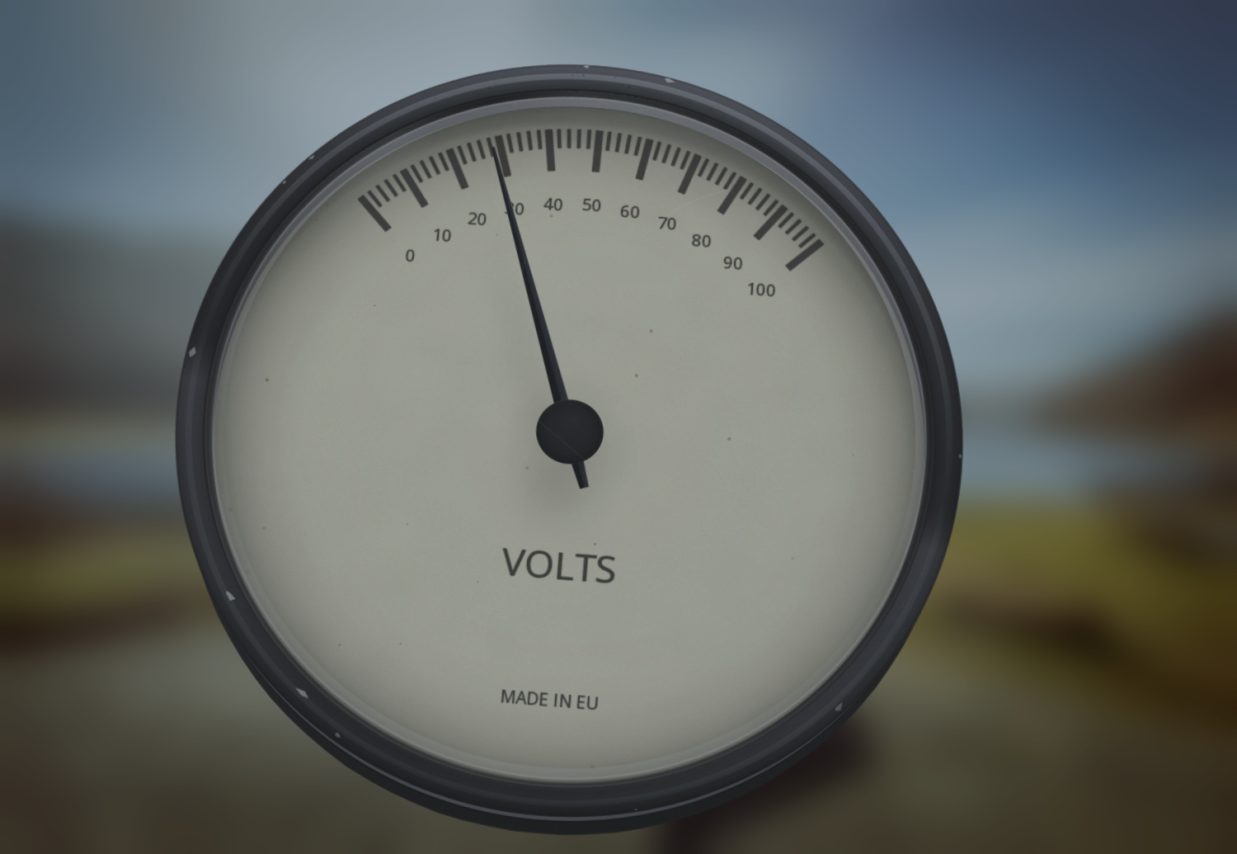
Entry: 28 (V)
